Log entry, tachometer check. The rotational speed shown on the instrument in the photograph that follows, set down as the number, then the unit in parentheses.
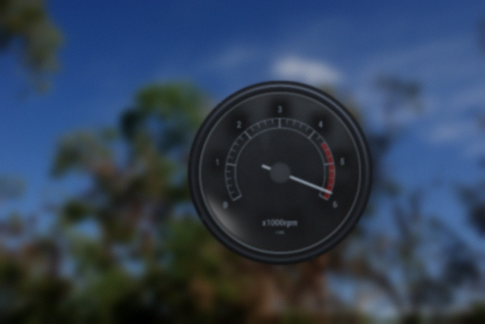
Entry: 5800 (rpm)
